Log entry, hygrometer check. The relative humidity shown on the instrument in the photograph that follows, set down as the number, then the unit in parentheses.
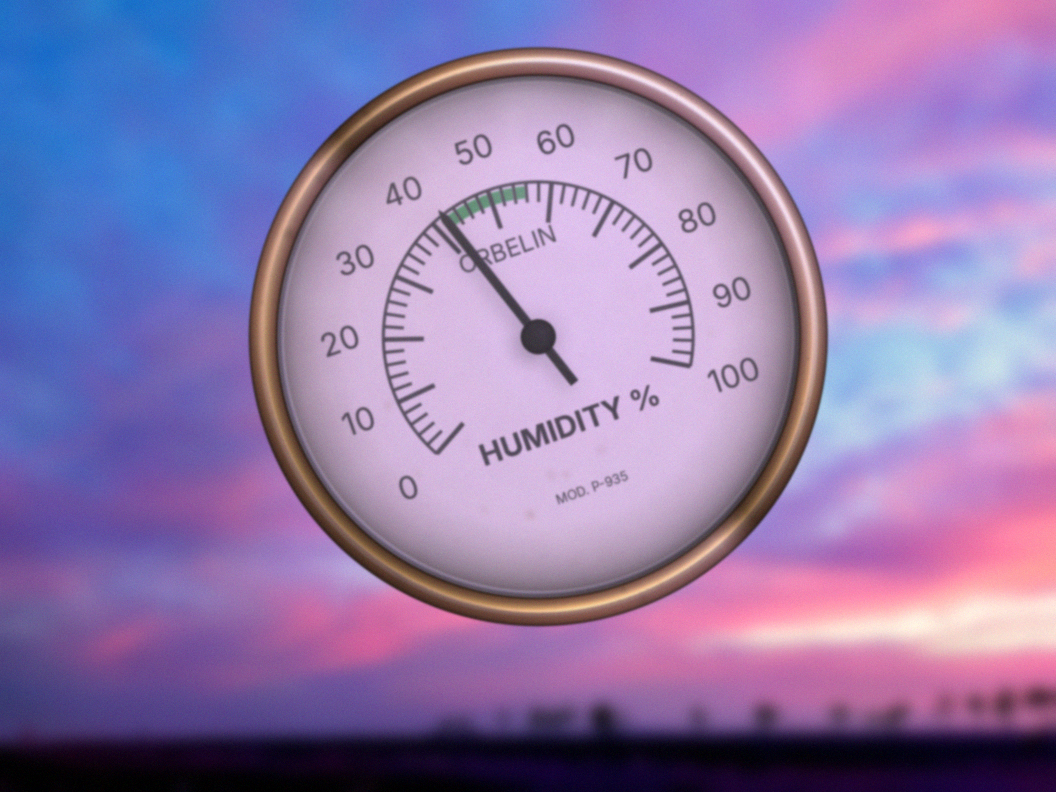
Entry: 42 (%)
